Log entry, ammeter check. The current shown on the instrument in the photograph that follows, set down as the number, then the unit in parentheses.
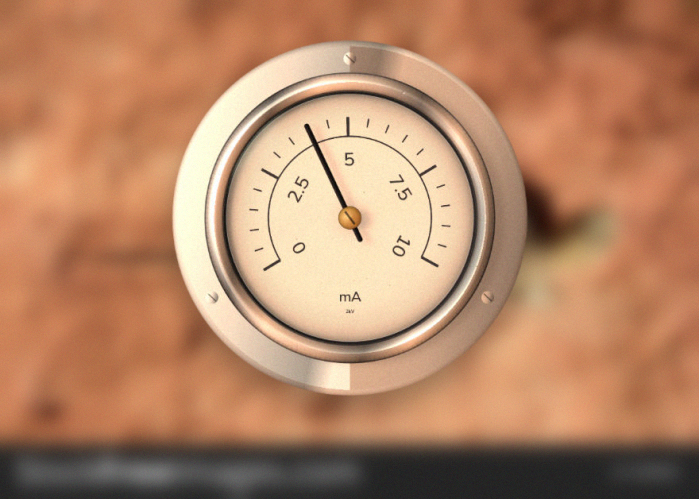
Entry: 4 (mA)
